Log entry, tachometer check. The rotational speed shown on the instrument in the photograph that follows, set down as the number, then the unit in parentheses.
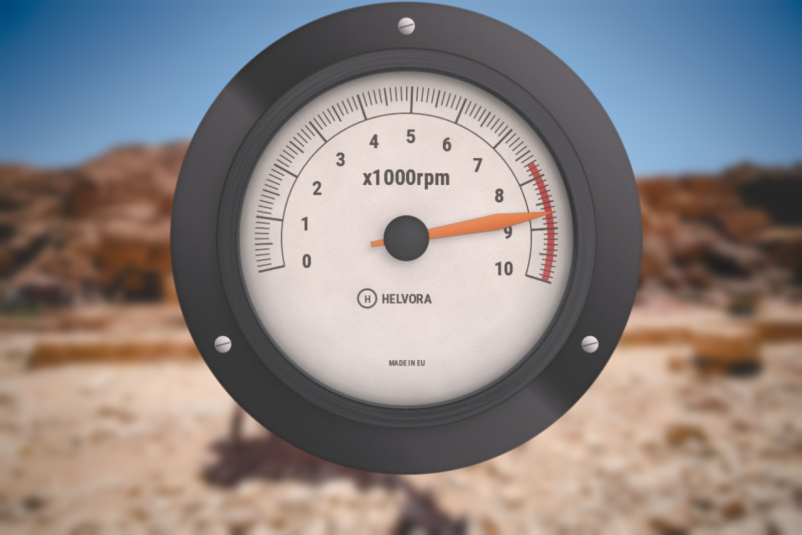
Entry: 8700 (rpm)
